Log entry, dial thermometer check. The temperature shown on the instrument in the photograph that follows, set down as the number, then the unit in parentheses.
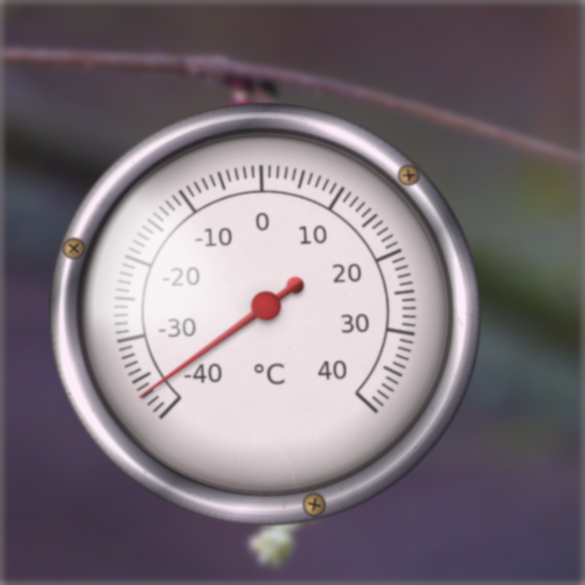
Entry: -37 (°C)
